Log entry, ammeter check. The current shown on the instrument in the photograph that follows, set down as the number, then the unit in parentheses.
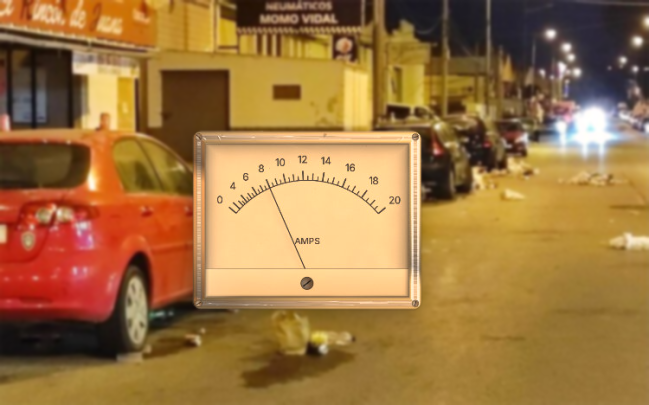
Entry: 8 (A)
